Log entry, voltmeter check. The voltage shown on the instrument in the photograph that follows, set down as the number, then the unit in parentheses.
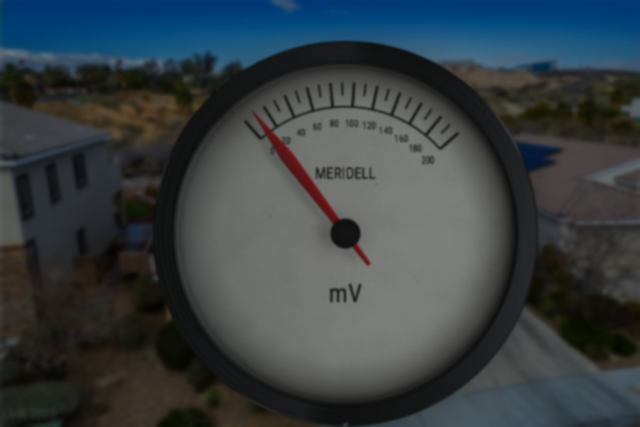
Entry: 10 (mV)
